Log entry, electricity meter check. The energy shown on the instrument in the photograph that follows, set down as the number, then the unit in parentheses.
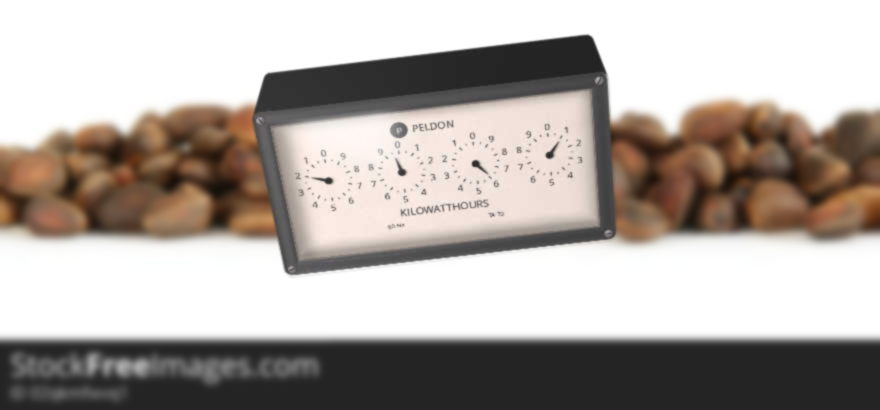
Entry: 1961 (kWh)
